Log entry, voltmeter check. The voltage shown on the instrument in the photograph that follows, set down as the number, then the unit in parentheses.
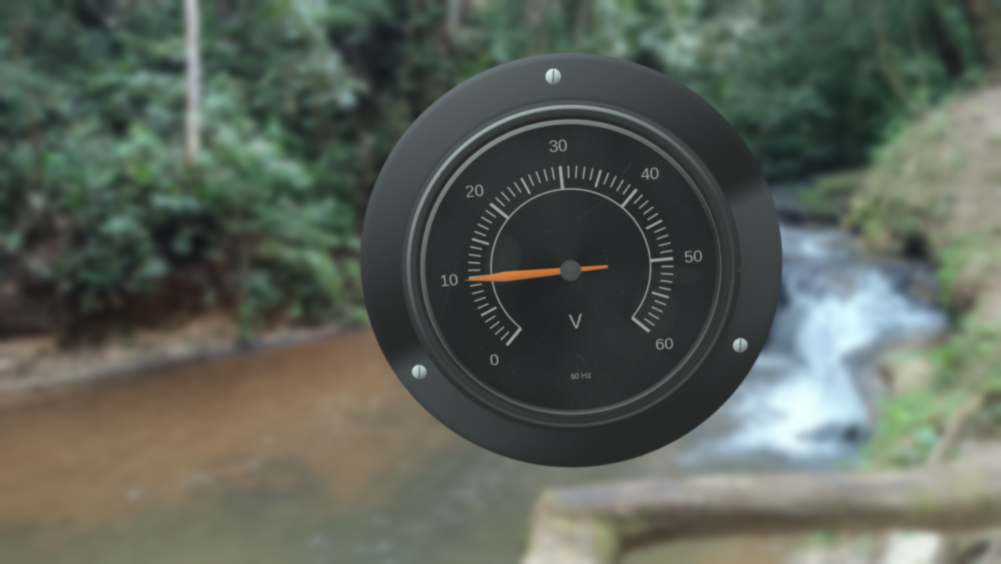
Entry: 10 (V)
